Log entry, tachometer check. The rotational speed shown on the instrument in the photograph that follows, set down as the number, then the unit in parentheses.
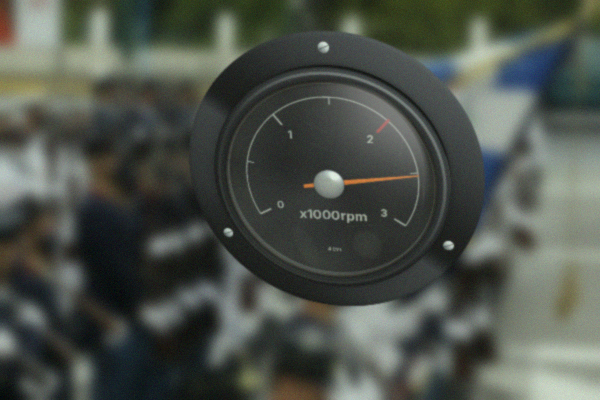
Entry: 2500 (rpm)
